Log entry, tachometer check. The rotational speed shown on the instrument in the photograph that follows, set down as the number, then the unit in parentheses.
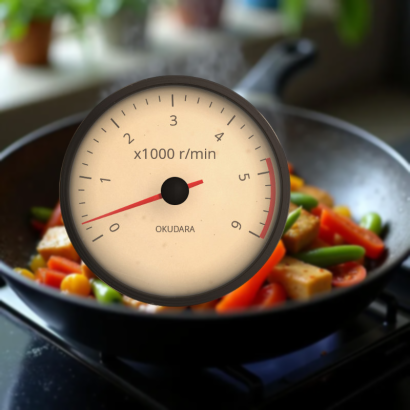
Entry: 300 (rpm)
